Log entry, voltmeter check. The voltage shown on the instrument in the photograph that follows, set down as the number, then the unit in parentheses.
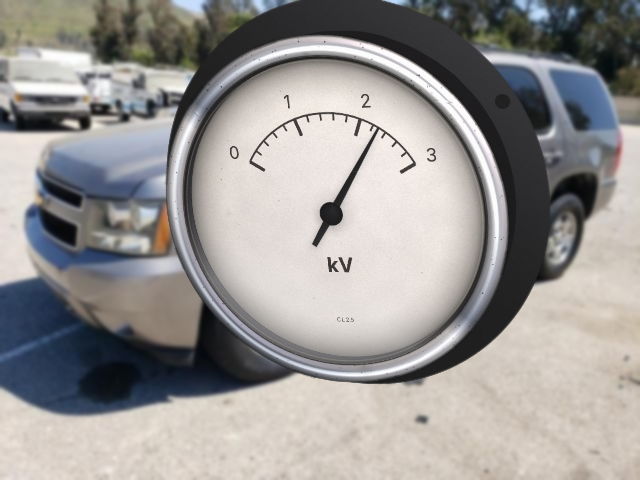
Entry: 2.3 (kV)
